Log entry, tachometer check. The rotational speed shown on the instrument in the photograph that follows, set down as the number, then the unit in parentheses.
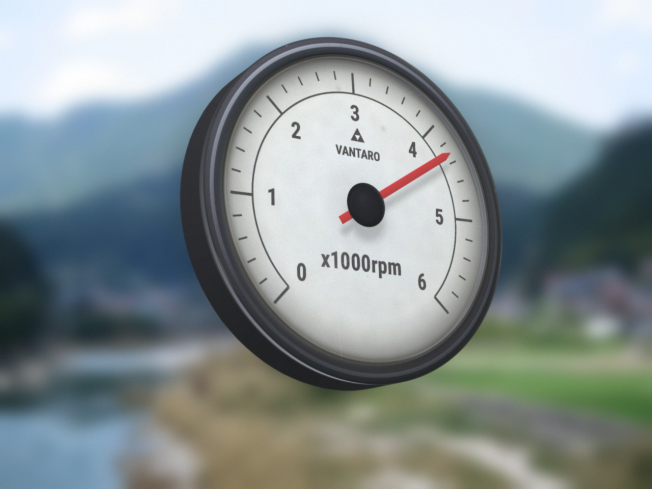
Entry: 4300 (rpm)
